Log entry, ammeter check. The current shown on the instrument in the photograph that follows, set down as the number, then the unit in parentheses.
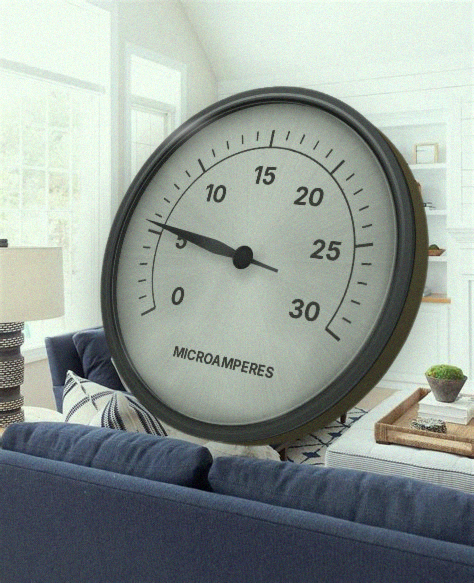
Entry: 5.5 (µA)
